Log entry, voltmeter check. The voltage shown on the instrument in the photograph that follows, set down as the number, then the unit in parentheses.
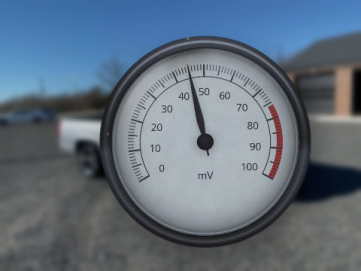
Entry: 45 (mV)
